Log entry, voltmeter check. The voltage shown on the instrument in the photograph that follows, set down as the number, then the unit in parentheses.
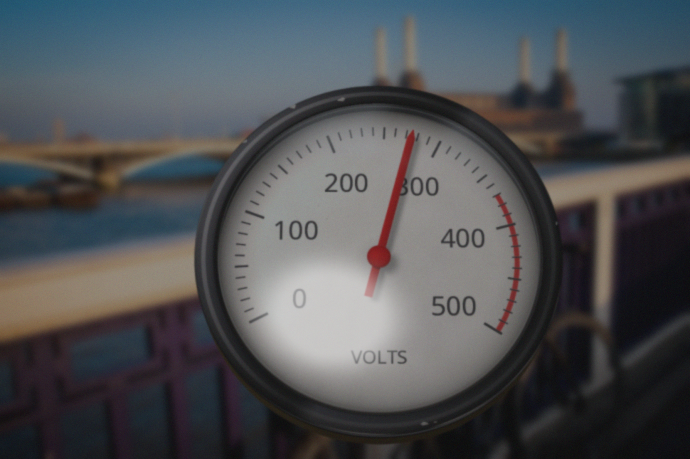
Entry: 275 (V)
